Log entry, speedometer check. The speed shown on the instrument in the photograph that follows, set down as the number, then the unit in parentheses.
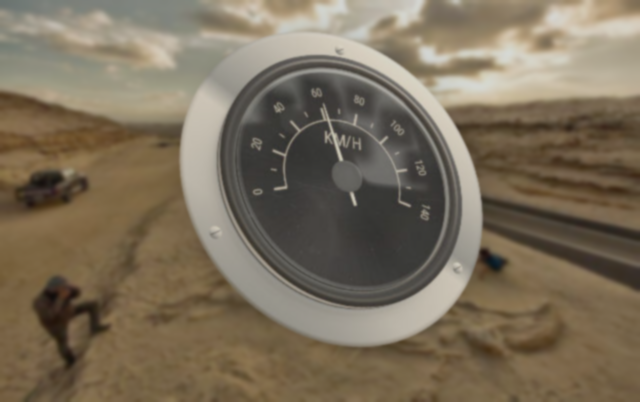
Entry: 60 (km/h)
